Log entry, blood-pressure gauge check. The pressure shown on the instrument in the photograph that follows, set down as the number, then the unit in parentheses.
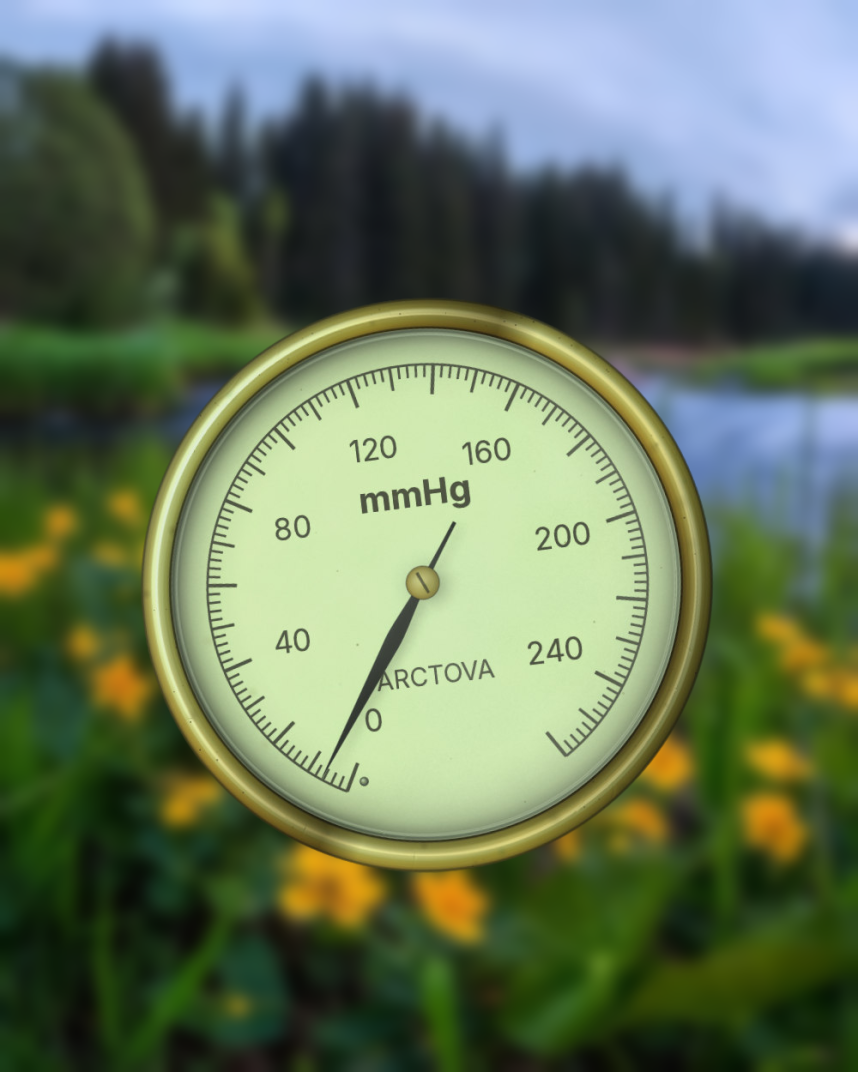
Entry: 6 (mmHg)
